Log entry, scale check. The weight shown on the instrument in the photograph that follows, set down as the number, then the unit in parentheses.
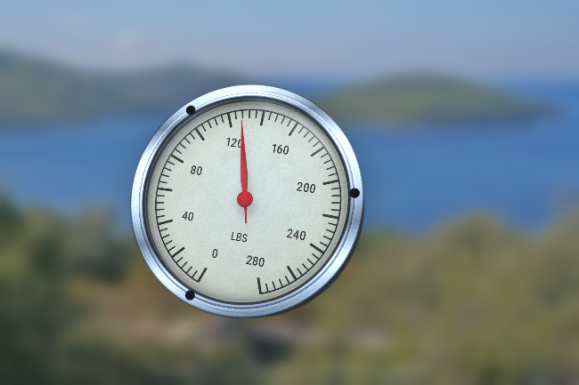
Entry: 128 (lb)
